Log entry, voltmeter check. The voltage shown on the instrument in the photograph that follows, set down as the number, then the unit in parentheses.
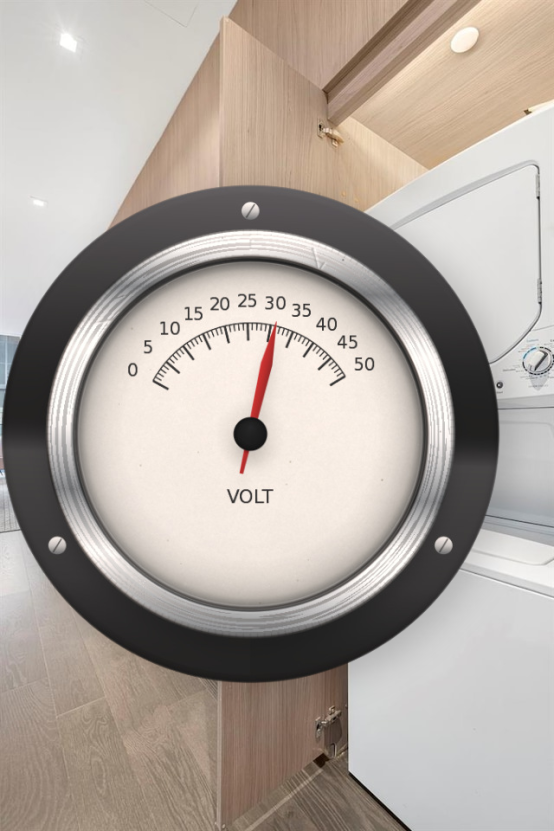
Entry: 31 (V)
